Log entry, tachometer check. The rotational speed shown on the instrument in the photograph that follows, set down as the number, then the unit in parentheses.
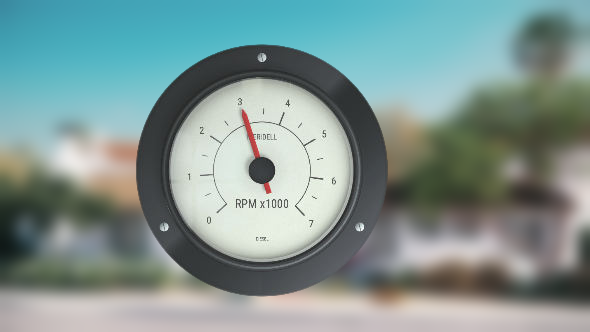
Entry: 3000 (rpm)
